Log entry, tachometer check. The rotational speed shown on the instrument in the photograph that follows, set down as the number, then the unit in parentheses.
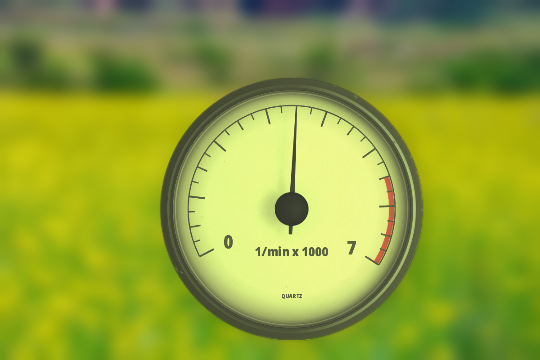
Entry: 3500 (rpm)
